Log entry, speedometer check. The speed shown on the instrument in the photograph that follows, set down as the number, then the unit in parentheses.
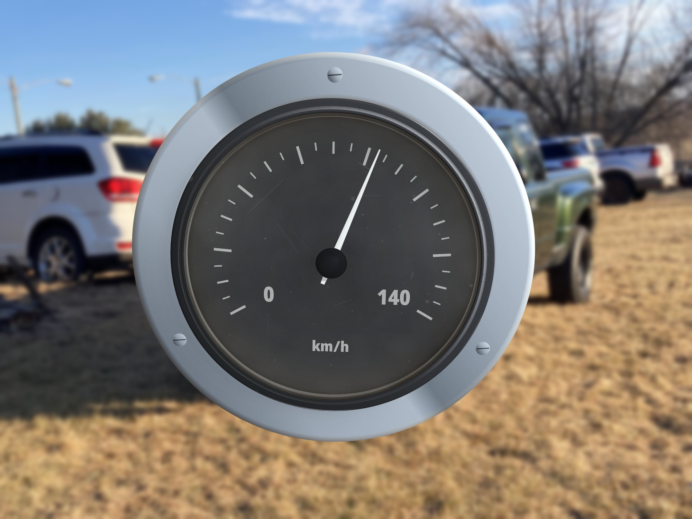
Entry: 82.5 (km/h)
